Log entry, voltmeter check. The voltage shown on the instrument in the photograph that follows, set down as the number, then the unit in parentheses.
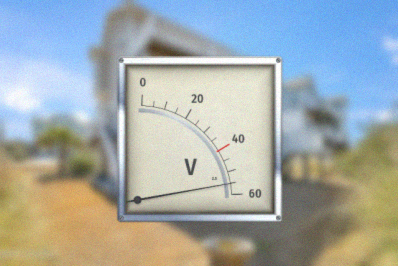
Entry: 55 (V)
